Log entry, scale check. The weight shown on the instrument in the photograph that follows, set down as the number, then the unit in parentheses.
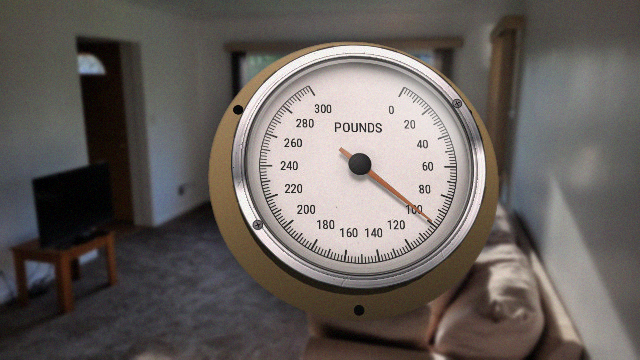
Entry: 100 (lb)
